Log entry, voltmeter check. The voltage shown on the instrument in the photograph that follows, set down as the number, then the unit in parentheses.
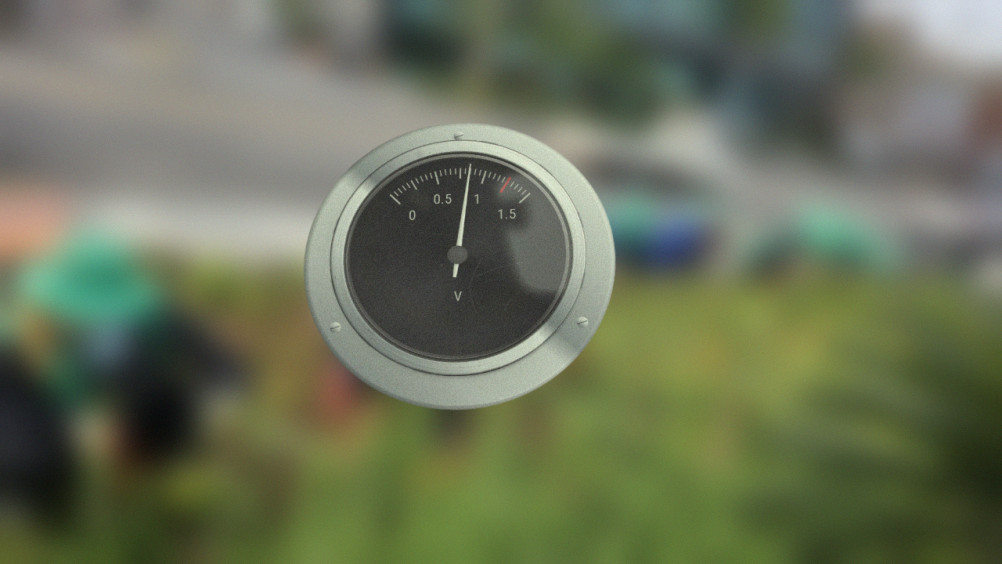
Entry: 0.85 (V)
